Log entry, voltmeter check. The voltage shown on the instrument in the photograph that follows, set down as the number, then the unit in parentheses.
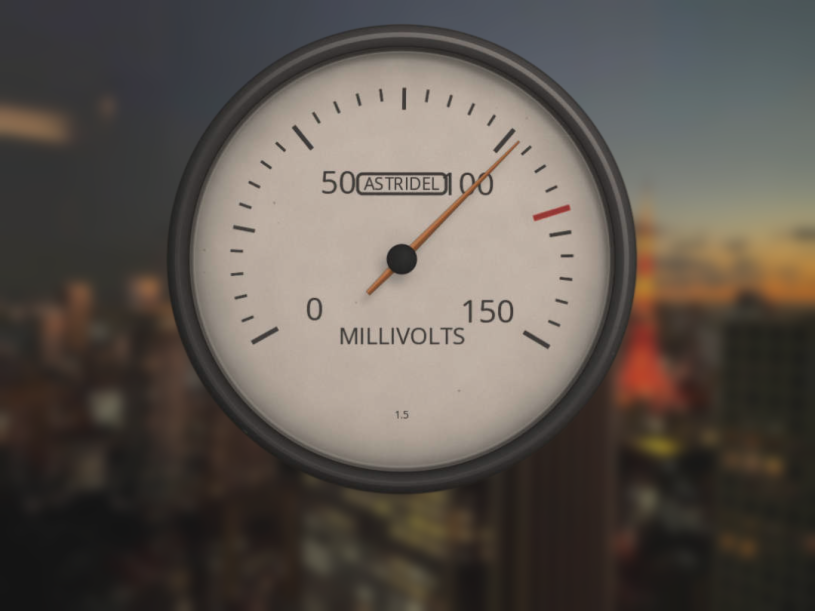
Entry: 102.5 (mV)
